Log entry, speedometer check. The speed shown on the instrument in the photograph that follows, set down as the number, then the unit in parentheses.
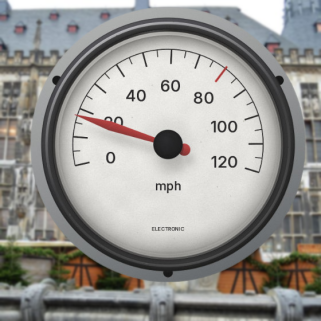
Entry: 17.5 (mph)
